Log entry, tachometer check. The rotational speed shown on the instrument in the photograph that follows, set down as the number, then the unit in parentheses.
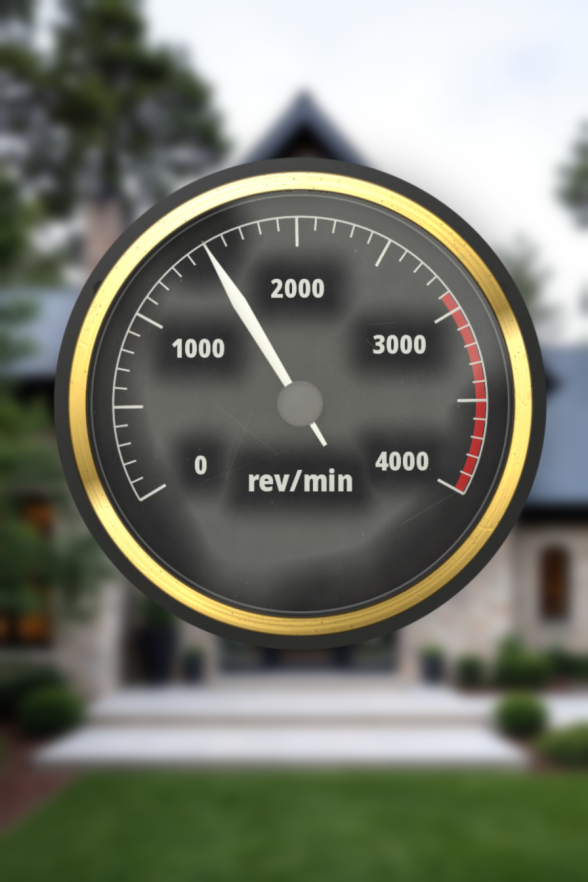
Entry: 1500 (rpm)
